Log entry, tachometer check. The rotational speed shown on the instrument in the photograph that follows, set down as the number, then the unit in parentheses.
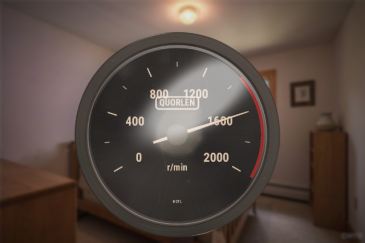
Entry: 1600 (rpm)
